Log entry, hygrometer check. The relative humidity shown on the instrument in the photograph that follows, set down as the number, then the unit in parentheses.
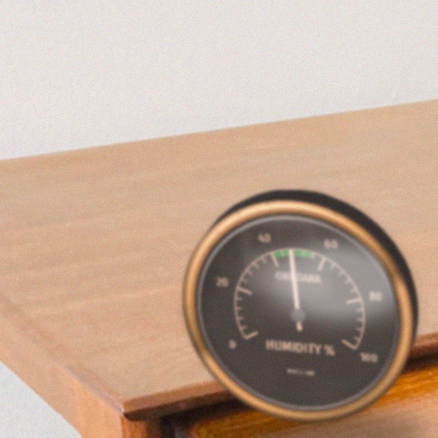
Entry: 48 (%)
